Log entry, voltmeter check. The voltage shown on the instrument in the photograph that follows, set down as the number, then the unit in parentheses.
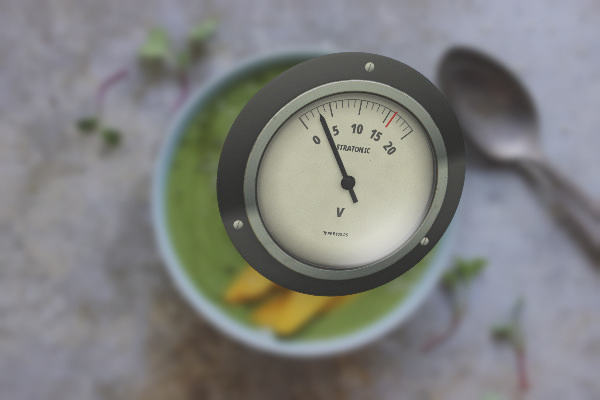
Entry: 3 (V)
